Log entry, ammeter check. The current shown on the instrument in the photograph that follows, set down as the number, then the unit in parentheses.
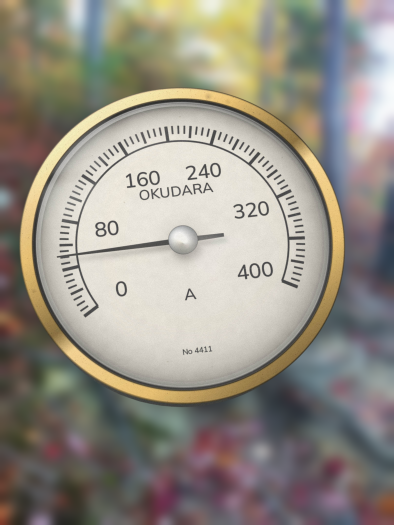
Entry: 50 (A)
